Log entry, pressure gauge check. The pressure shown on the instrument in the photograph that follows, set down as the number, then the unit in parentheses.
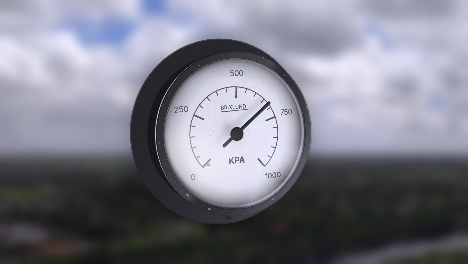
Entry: 675 (kPa)
